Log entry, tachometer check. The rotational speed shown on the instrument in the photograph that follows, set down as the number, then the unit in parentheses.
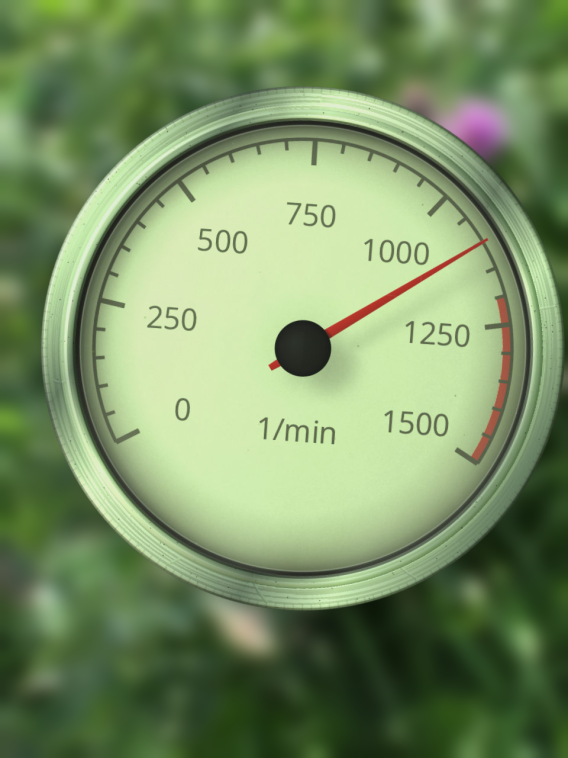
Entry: 1100 (rpm)
